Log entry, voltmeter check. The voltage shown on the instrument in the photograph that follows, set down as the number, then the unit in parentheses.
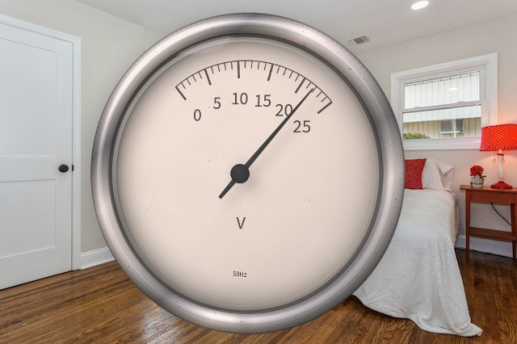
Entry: 22 (V)
